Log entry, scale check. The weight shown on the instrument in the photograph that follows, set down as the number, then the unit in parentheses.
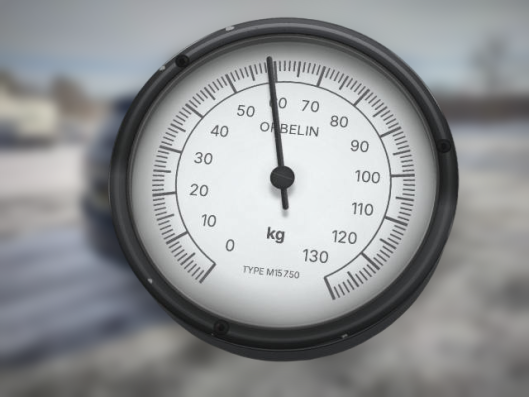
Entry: 59 (kg)
